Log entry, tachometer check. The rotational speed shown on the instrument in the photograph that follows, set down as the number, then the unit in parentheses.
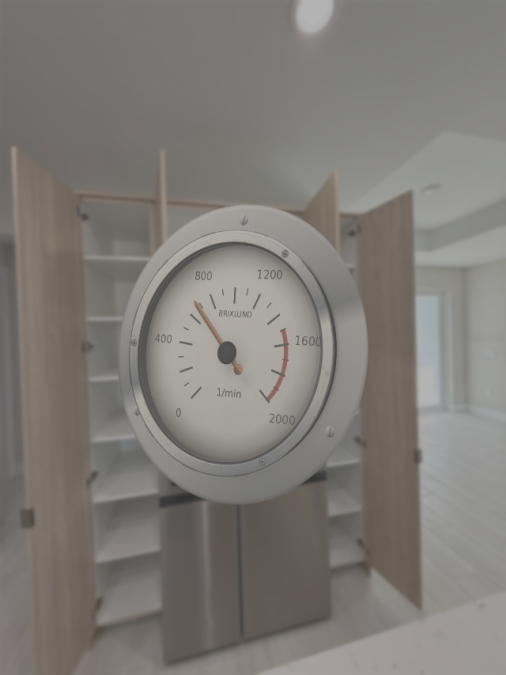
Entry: 700 (rpm)
